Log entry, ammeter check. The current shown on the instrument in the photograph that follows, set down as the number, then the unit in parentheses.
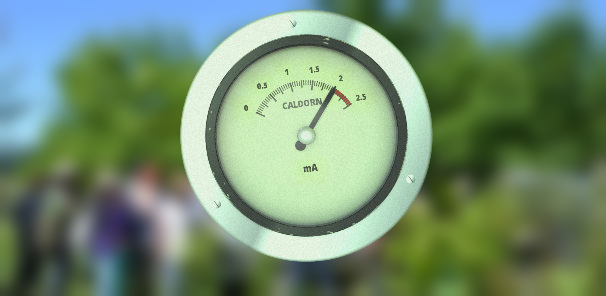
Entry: 2 (mA)
